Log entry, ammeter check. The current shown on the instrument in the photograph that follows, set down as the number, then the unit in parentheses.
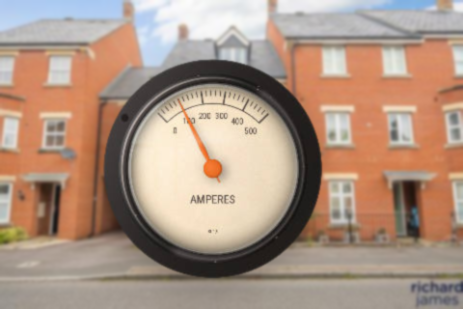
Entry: 100 (A)
